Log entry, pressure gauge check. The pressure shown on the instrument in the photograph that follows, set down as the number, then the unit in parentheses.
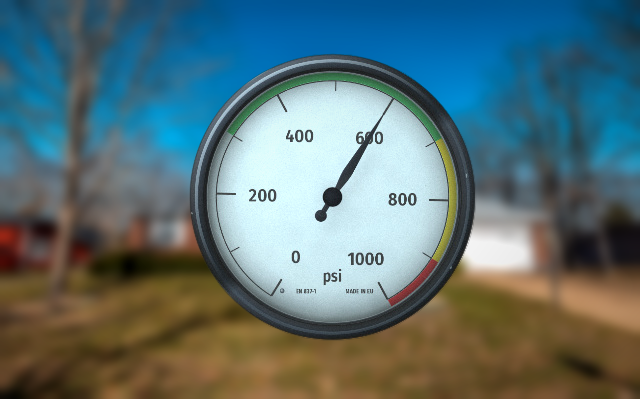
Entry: 600 (psi)
